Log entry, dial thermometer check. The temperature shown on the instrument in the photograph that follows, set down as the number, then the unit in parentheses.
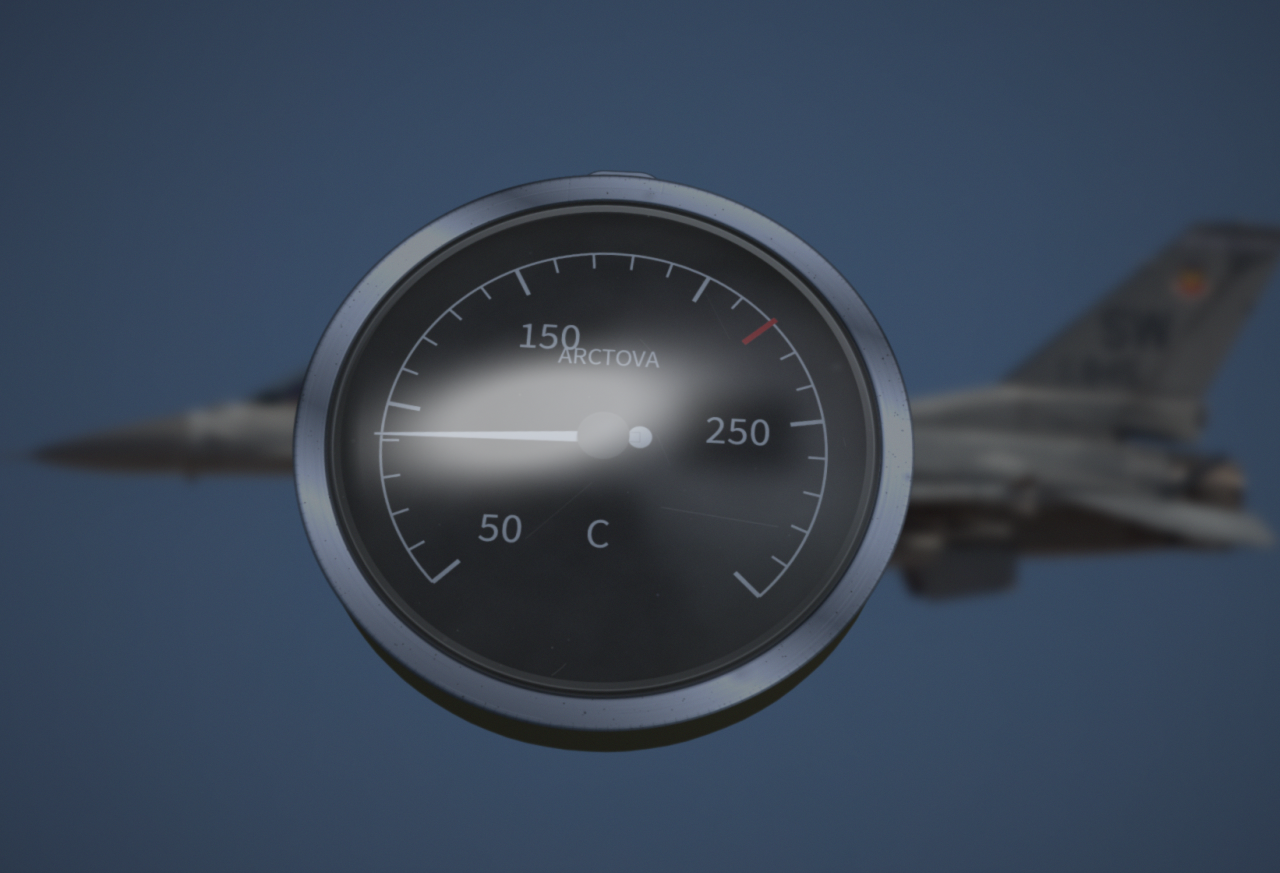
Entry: 90 (°C)
